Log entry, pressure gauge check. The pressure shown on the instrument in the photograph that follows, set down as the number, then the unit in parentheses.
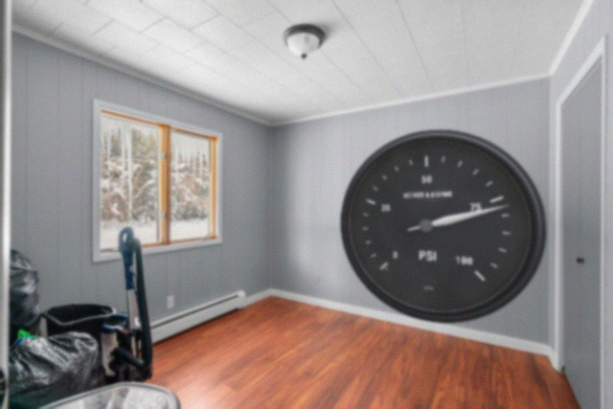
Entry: 77.5 (psi)
